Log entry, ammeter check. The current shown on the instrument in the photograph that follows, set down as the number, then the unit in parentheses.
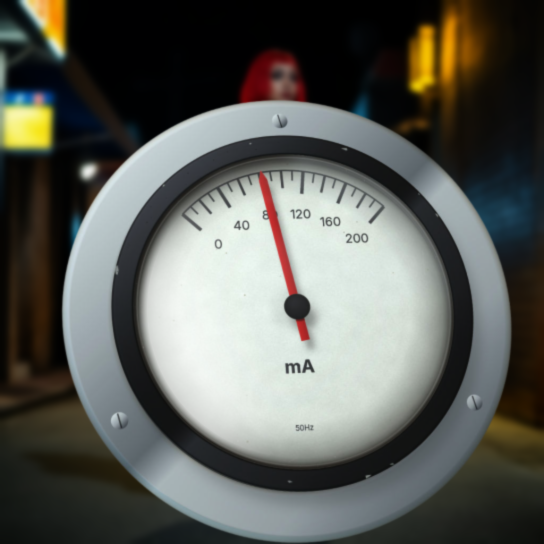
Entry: 80 (mA)
